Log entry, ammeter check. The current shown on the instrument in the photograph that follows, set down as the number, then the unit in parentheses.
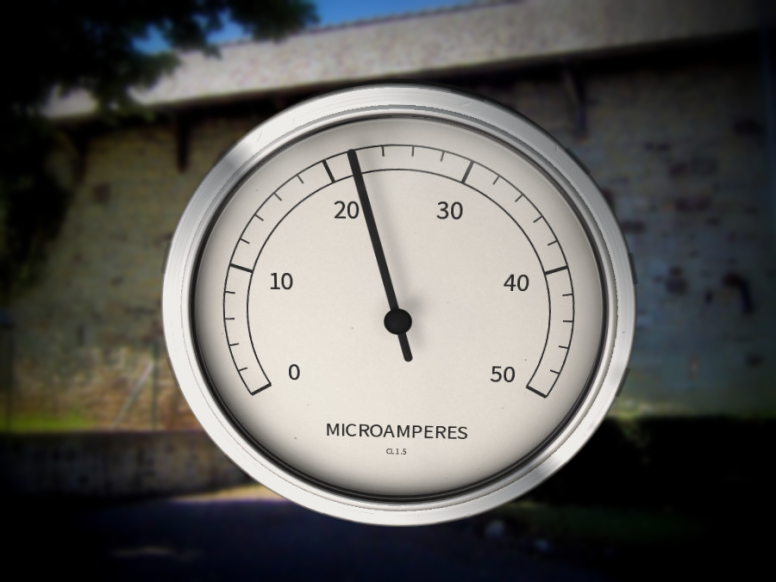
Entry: 22 (µA)
